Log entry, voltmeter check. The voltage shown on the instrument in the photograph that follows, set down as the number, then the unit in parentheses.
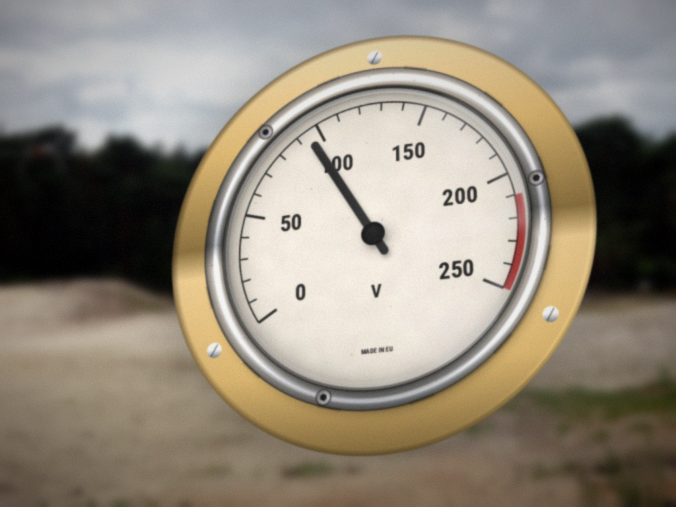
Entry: 95 (V)
